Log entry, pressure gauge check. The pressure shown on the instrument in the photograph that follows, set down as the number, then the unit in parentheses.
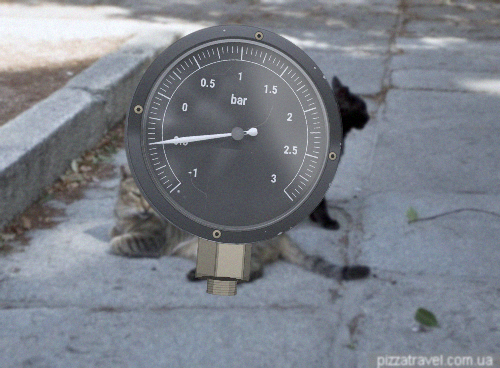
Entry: -0.5 (bar)
